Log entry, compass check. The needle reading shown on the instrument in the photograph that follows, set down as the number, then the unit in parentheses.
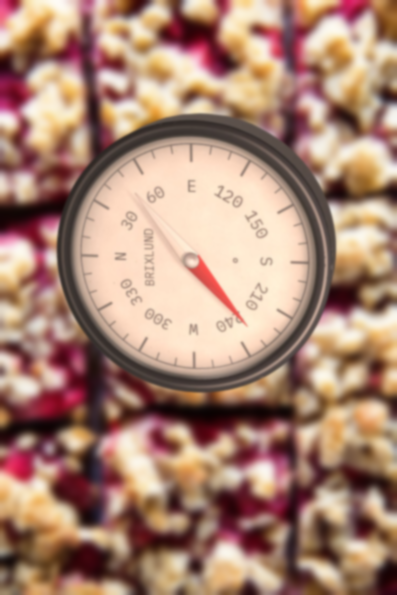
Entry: 230 (°)
